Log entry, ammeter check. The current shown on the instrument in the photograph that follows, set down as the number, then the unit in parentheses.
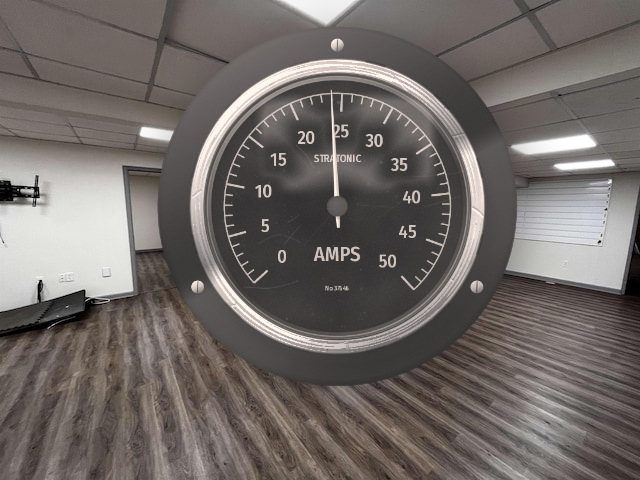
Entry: 24 (A)
